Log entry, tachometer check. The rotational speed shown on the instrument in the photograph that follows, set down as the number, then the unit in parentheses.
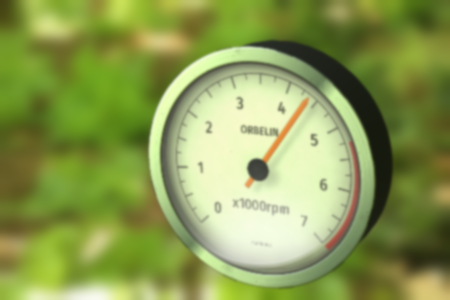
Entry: 4375 (rpm)
